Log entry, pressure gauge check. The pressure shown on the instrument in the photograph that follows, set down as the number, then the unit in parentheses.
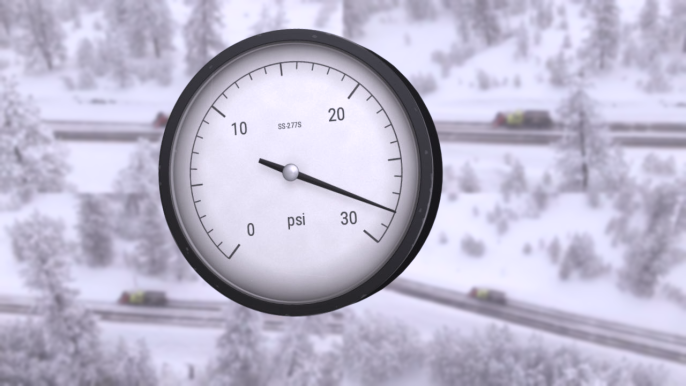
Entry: 28 (psi)
